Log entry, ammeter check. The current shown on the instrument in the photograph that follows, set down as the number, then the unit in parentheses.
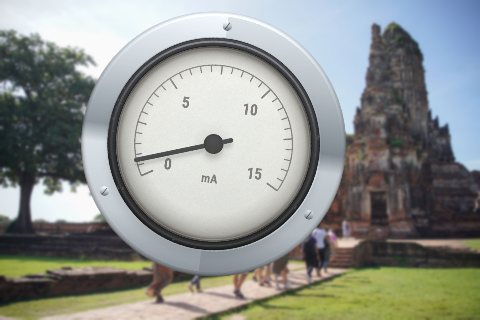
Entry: 0.75 (mA)
